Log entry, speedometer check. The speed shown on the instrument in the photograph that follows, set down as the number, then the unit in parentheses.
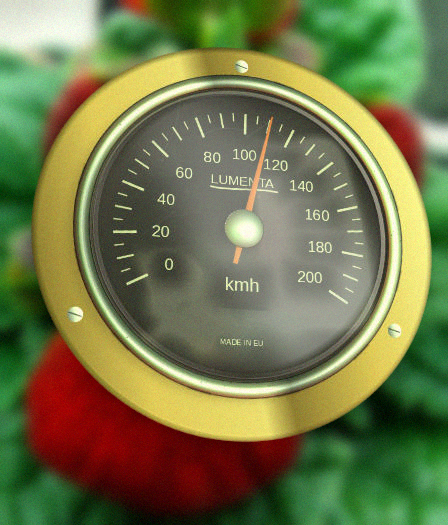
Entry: 110 (km/h)
